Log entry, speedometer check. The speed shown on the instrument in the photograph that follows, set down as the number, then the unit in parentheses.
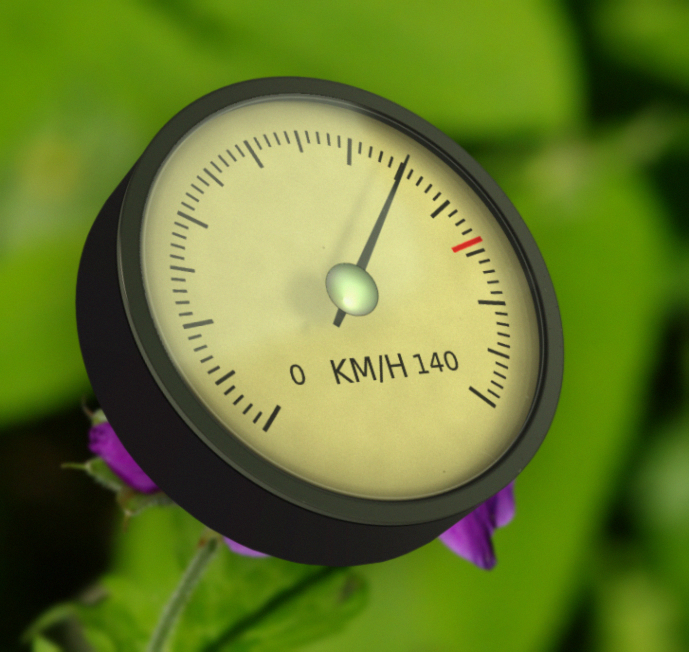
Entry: 90 (km/h)
